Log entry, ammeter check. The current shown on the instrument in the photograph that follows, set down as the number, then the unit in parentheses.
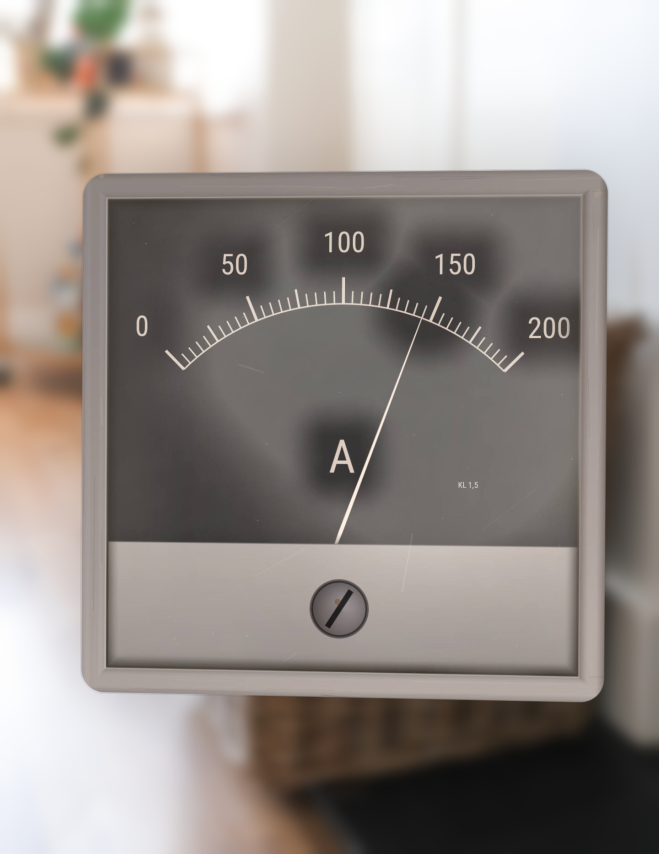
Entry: 145 (A)
